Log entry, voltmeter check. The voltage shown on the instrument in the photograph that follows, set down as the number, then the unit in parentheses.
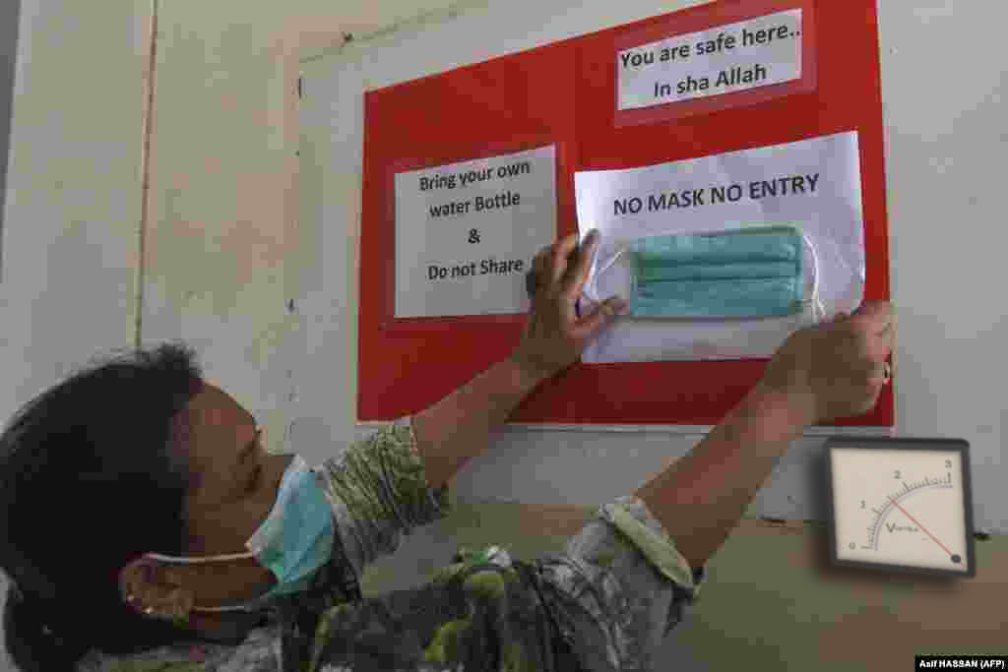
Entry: 1.5 (V)
